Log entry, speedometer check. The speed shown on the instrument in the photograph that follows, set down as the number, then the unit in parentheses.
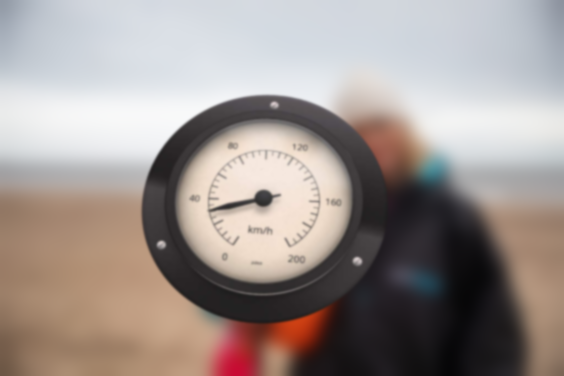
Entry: 30 (km/h)
